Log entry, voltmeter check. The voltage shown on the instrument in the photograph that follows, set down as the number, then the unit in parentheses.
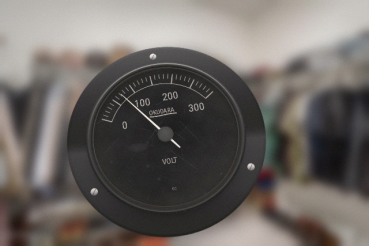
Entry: 70 (V)
